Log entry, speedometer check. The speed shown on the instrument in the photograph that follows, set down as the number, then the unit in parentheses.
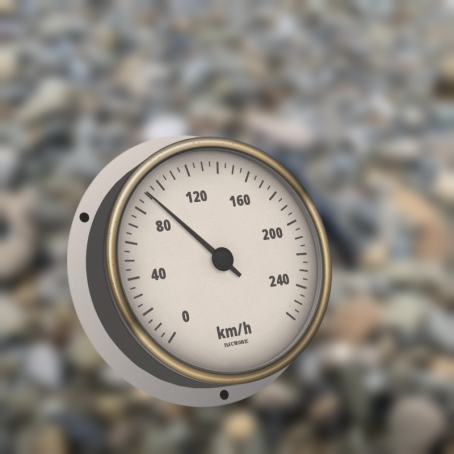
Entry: 90 (km/h)
